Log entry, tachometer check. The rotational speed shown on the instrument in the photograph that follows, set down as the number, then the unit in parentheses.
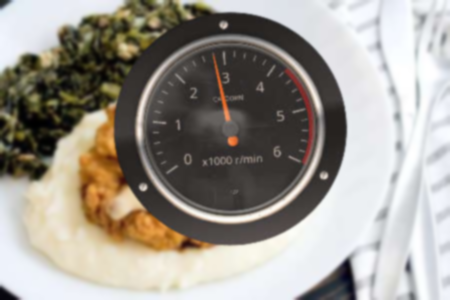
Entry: 2800 (rpm)
